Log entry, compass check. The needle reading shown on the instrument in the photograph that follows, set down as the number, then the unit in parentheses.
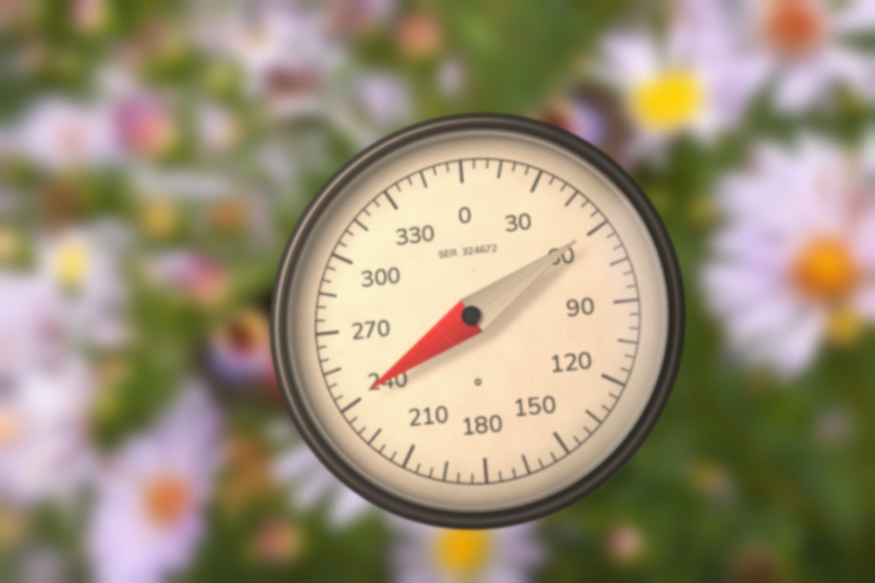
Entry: 240 (°)
